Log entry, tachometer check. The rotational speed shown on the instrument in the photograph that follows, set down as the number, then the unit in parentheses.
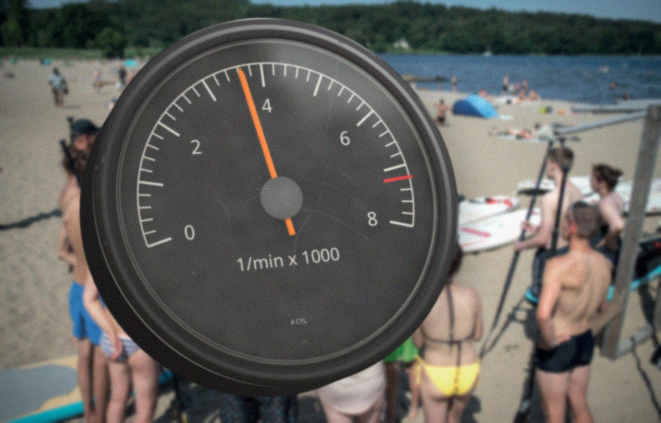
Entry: 3600 (rpm)
